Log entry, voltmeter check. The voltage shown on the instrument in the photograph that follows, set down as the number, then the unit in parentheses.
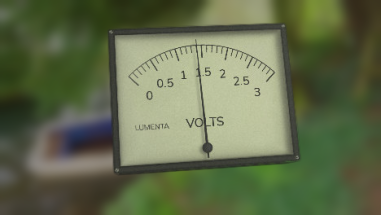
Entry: 1.4 (V)
